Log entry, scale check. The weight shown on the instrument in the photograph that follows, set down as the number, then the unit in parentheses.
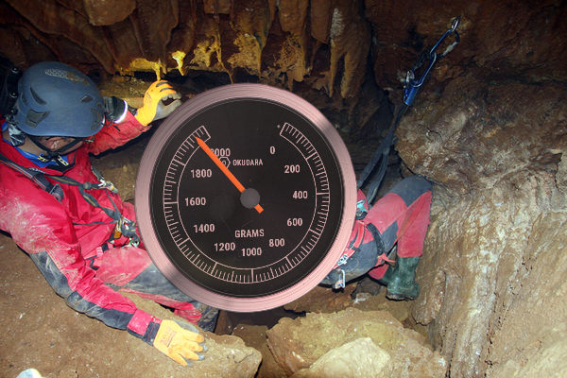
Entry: 1940 (g)
